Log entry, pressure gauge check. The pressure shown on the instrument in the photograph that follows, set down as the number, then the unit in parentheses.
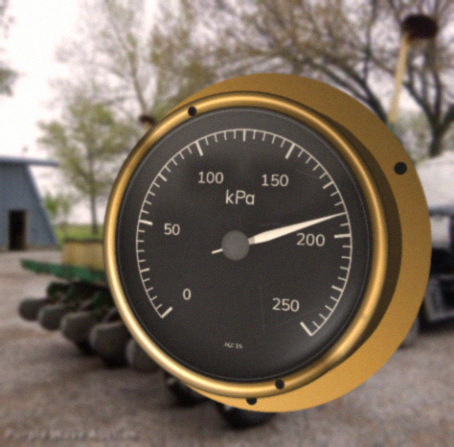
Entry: 190 (kPa)
